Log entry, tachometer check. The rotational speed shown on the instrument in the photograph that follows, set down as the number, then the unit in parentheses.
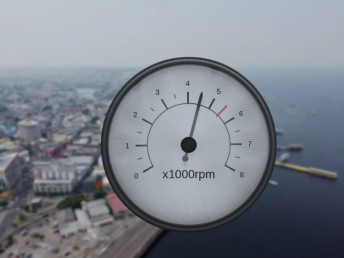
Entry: 4500 (rpm)
